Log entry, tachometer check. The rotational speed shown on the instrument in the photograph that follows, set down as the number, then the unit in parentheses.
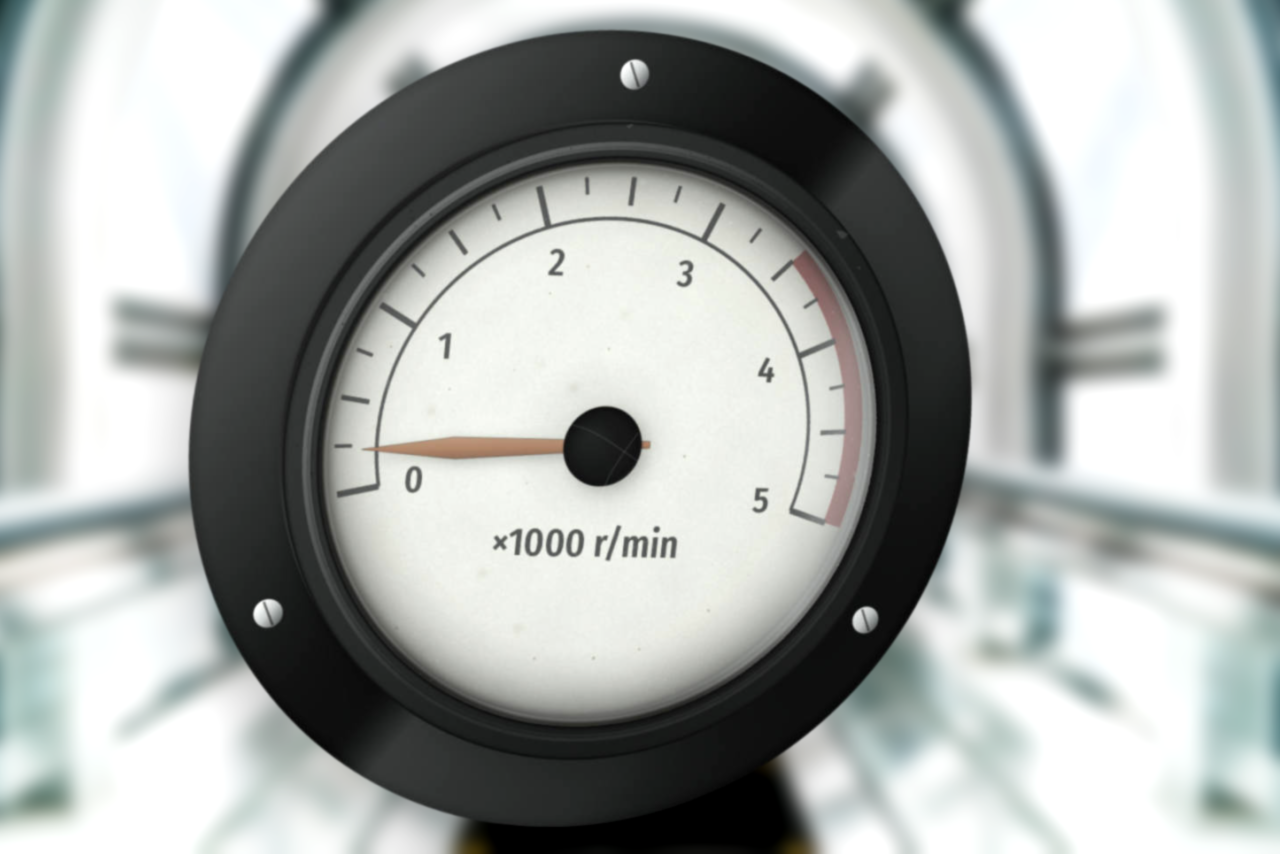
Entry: 250 (rpm)
